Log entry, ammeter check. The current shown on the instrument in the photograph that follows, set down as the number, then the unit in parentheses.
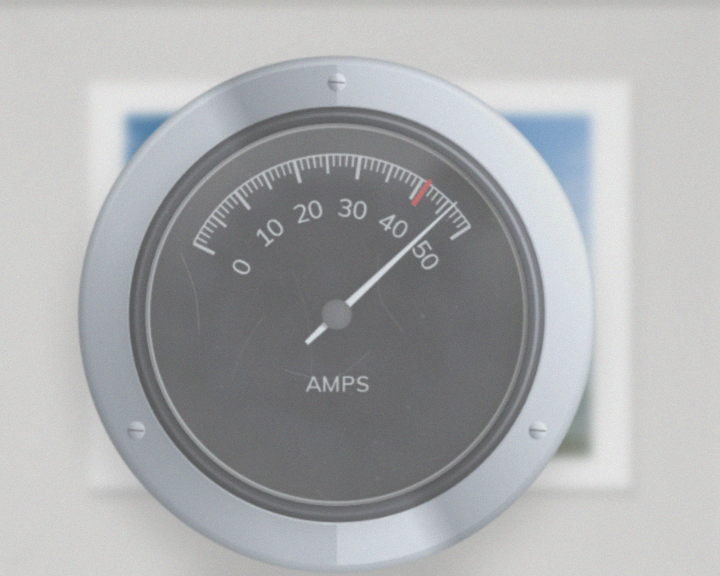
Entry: 46 (A)
